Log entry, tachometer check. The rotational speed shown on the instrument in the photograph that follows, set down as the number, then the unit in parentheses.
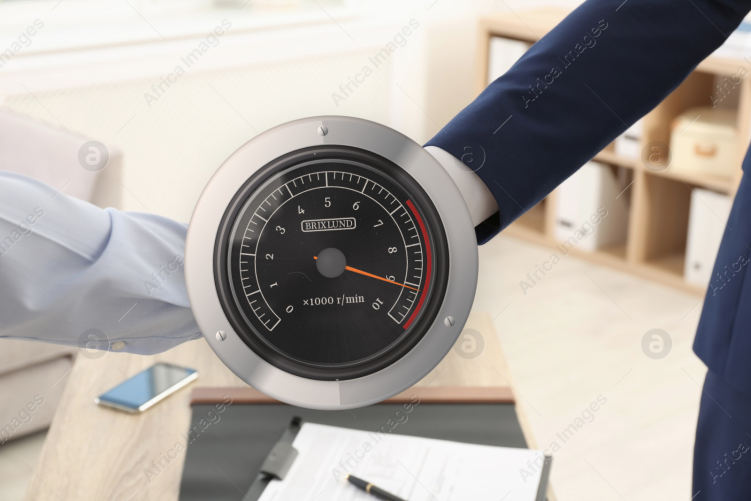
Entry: 9100 (rpm)
